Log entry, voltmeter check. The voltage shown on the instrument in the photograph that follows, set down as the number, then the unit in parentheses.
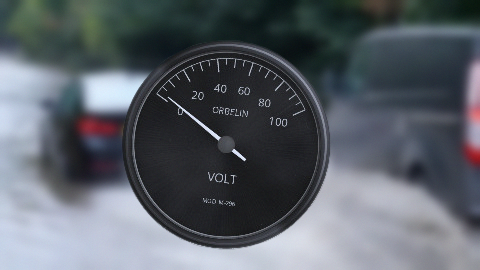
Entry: 2.5 (V)
